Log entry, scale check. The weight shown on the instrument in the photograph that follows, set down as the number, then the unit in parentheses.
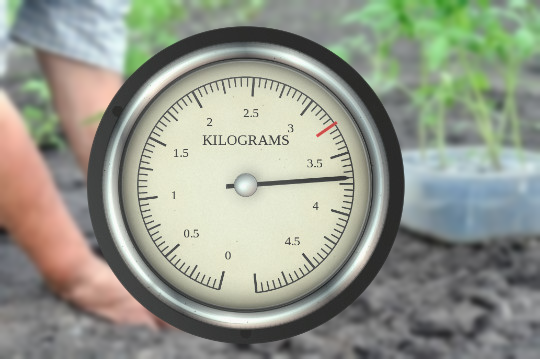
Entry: 3.7 (kg)
